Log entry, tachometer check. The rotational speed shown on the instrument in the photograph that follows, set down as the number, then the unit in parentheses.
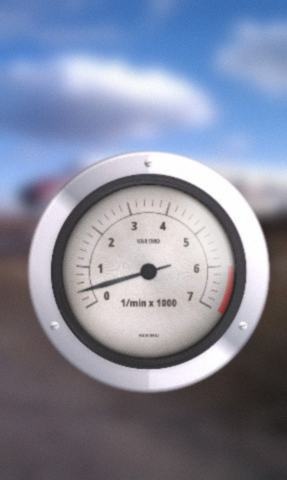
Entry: 400 (rpm)
